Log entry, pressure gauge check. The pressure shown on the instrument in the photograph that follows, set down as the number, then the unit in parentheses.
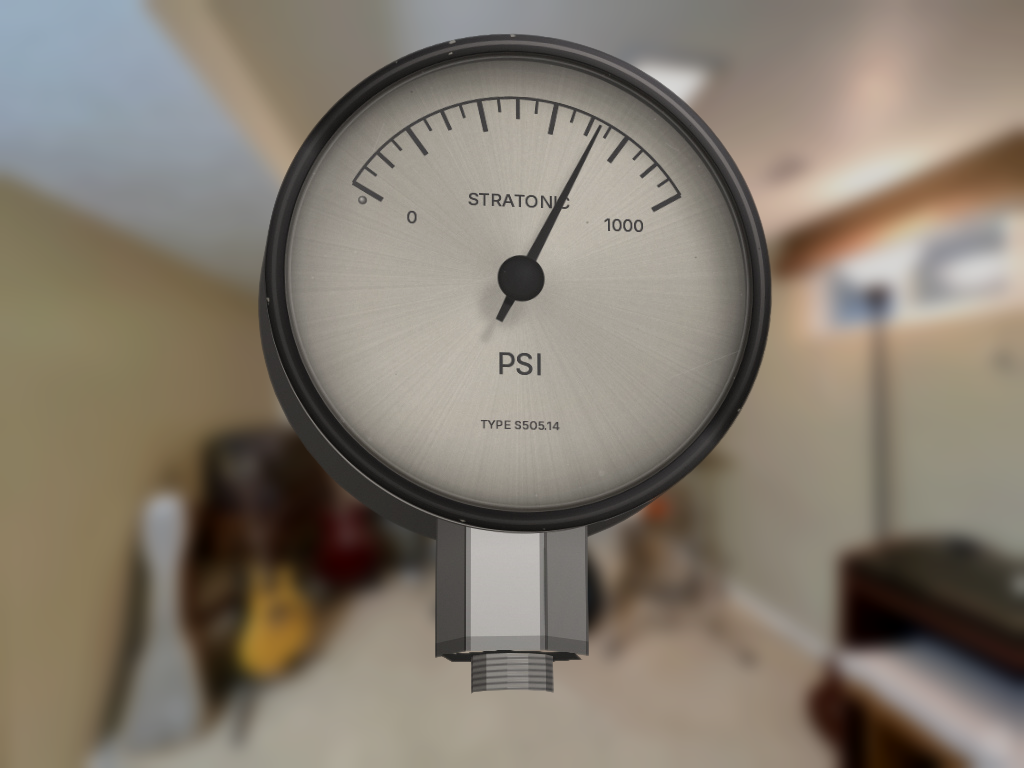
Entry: 725 (psi)
